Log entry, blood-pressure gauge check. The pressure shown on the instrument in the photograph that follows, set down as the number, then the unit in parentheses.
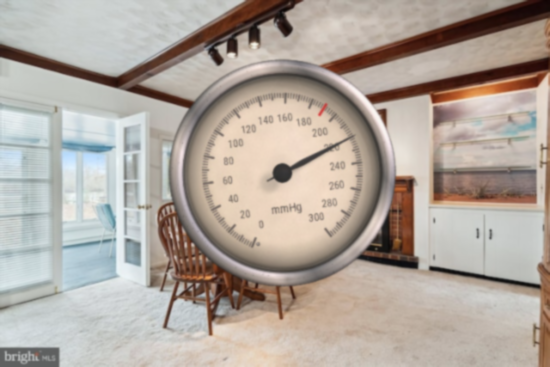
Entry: 220 (mmHg)
